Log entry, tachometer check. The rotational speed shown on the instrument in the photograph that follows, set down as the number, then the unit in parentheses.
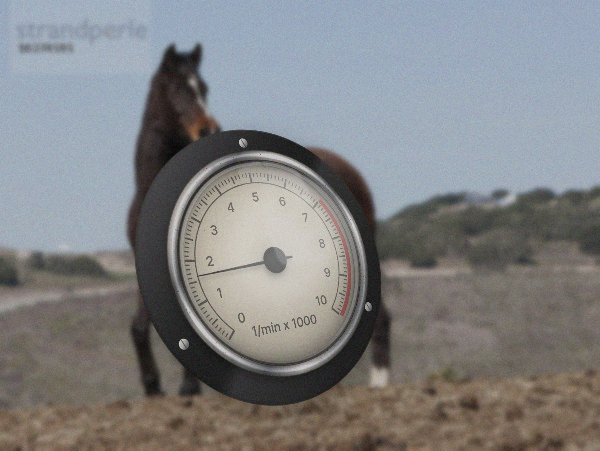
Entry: 1600 (rpm)
